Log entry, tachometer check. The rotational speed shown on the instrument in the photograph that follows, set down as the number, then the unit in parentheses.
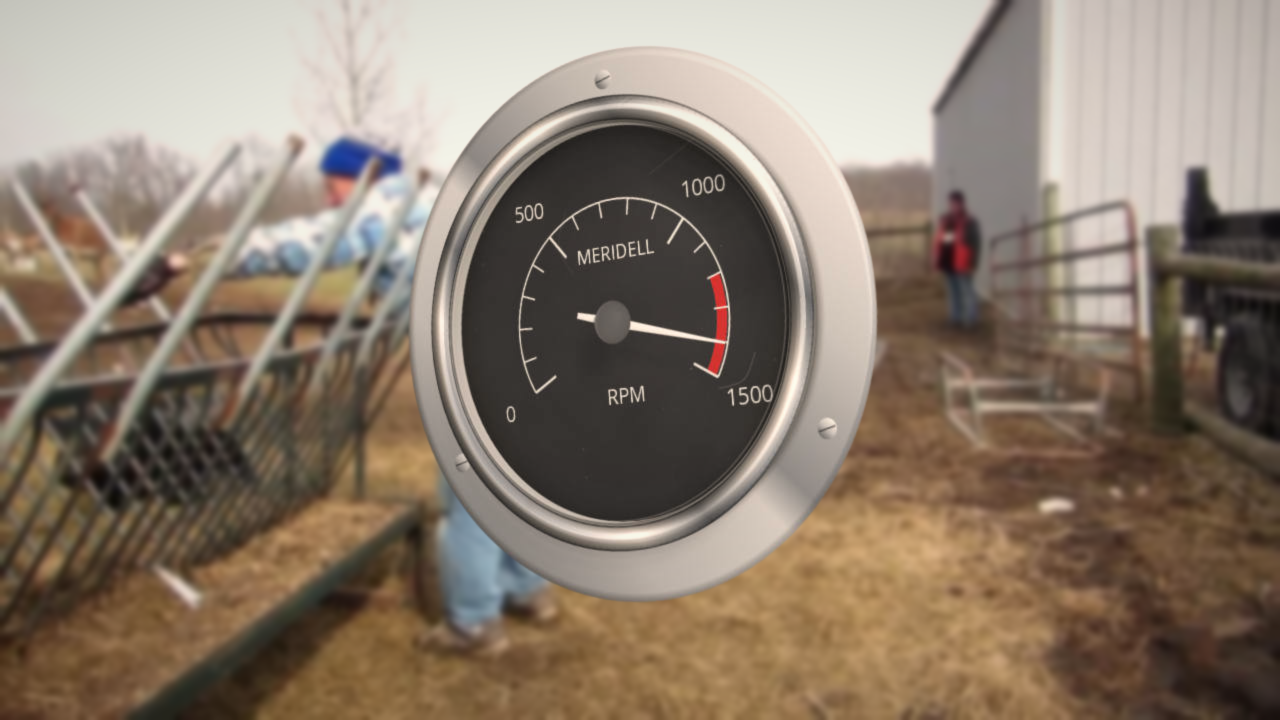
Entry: 1400 (rpm)
